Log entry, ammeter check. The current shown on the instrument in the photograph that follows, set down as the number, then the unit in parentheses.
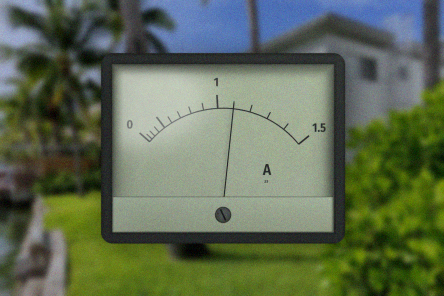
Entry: 1.1 (A)
